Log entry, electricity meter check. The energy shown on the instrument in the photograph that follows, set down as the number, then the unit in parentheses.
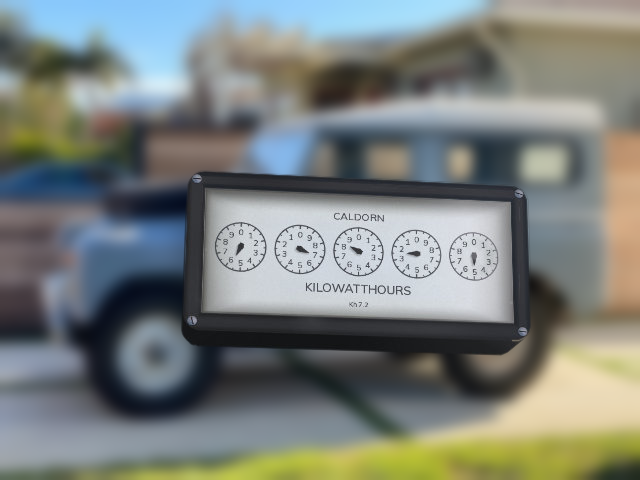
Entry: 56825 (kWh)
